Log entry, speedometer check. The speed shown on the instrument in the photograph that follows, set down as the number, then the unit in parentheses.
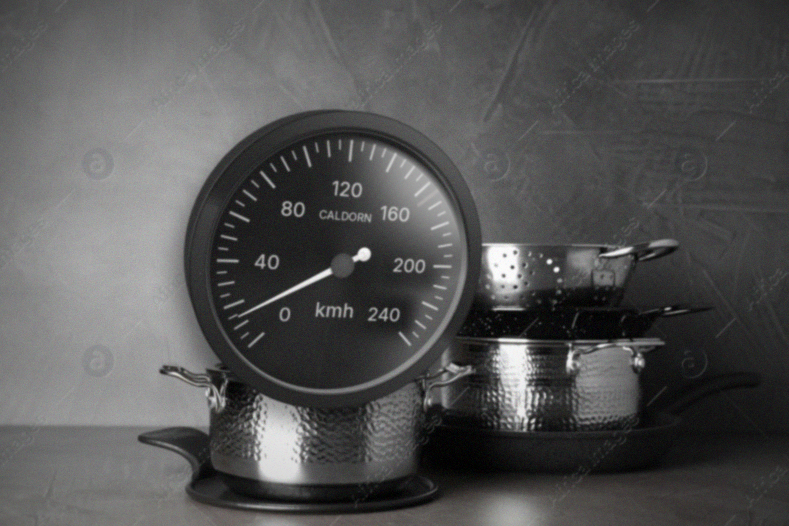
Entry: 15 (km/h)
